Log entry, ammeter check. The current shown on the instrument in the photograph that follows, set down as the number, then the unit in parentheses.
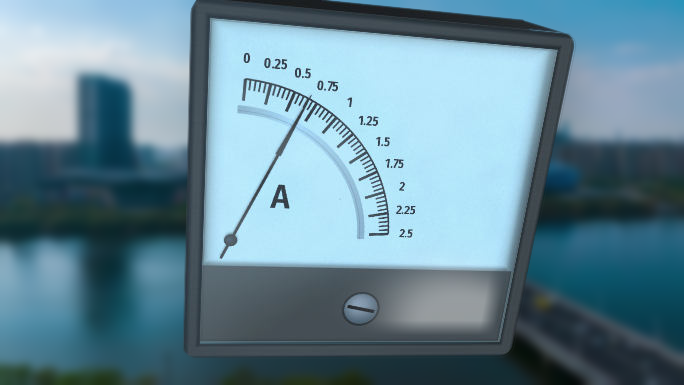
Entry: 0.65 (A)
